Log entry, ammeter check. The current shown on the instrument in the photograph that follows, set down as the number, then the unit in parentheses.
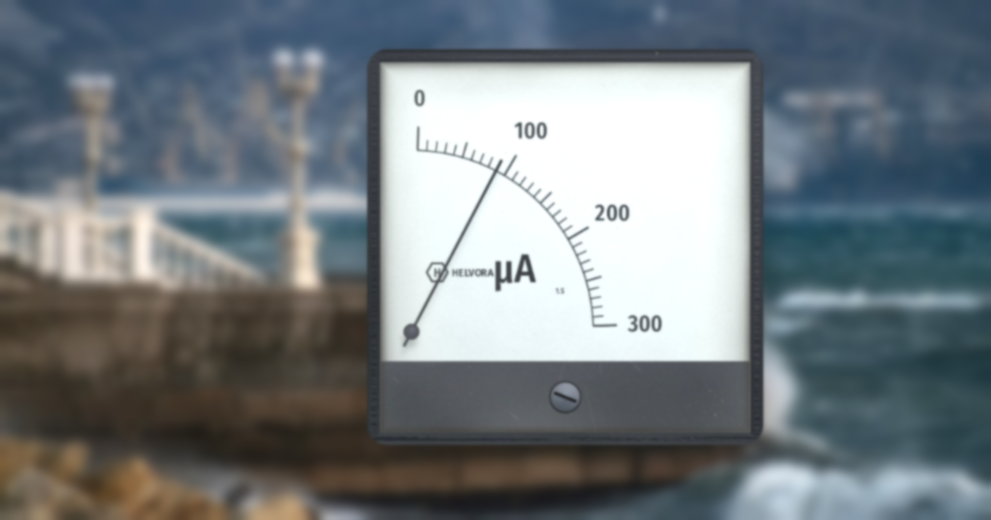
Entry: 90 (µA)
